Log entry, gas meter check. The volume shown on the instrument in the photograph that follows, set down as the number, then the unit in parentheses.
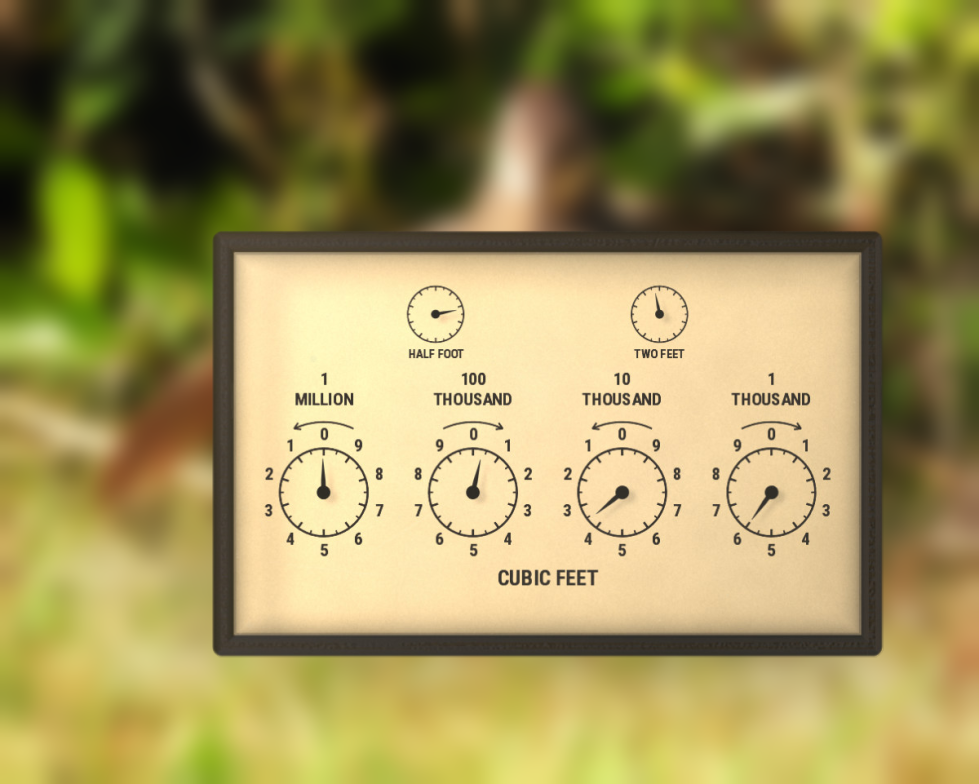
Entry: 3600 (ft³)
